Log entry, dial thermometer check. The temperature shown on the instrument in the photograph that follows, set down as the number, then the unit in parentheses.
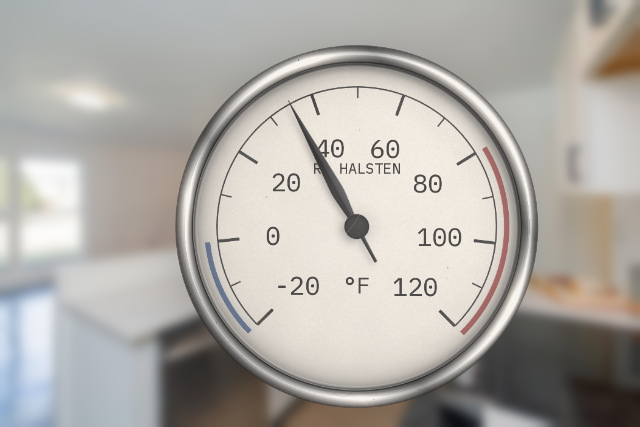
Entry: 35 (°F)
